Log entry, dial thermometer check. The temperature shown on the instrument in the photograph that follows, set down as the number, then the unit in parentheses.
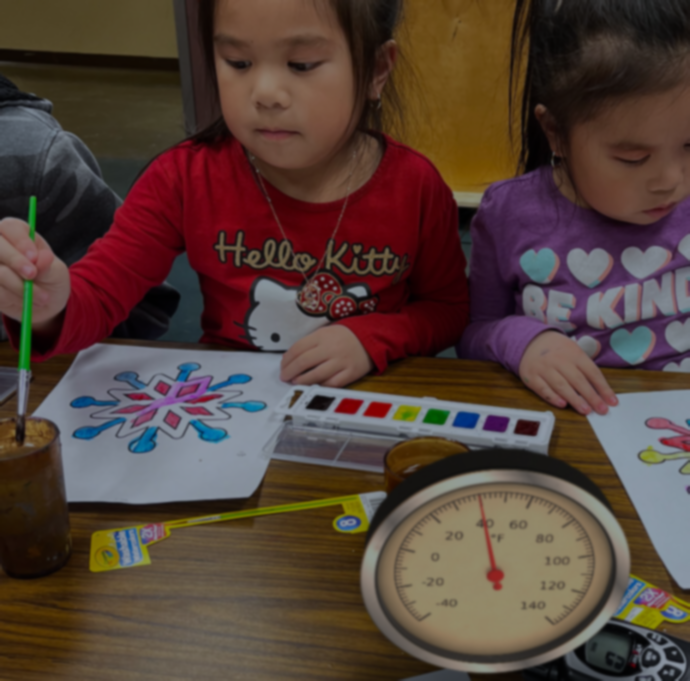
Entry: 40 (°F)
